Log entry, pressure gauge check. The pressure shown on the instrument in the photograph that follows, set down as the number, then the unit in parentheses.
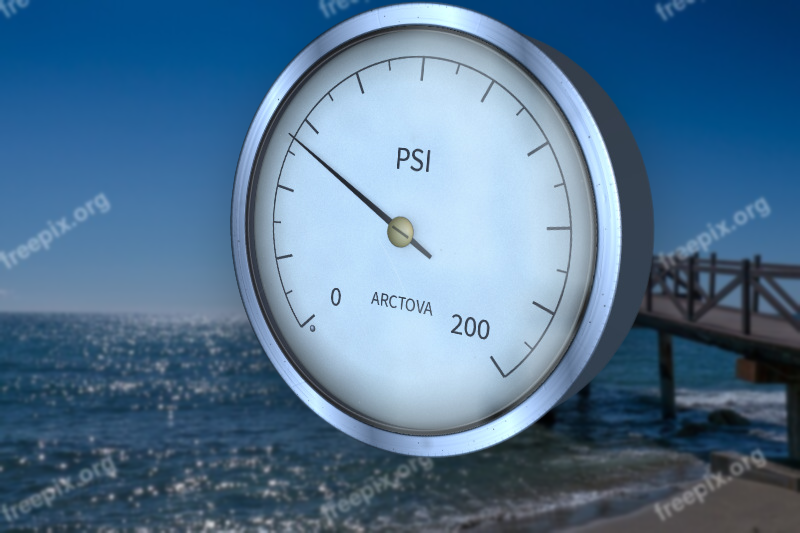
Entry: 55 (psi)
